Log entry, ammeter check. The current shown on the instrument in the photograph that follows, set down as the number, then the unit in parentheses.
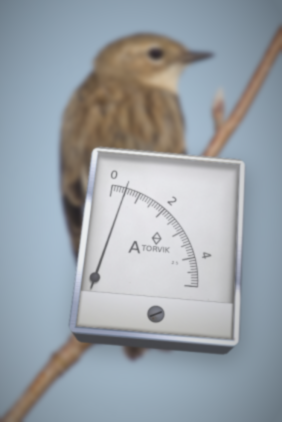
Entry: 0.5 (A)
